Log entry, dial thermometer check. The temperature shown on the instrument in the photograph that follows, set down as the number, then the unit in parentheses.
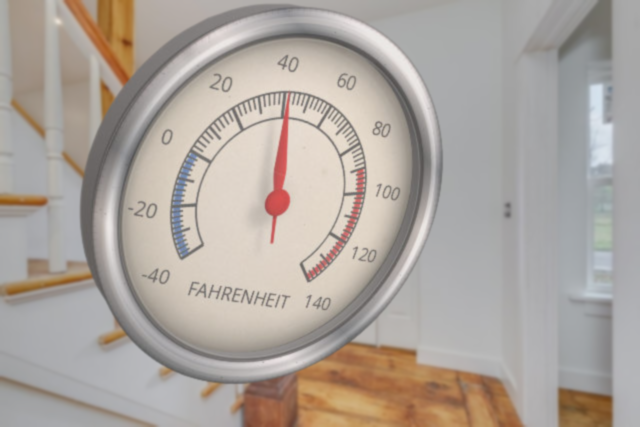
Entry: 40 (°F)
